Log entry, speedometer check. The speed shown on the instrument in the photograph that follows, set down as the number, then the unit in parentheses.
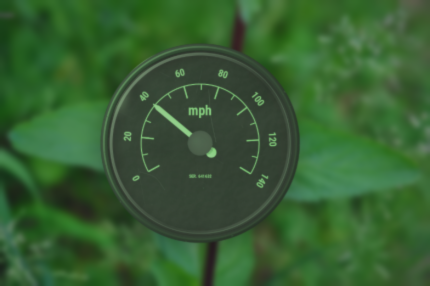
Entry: 40 (mph)
